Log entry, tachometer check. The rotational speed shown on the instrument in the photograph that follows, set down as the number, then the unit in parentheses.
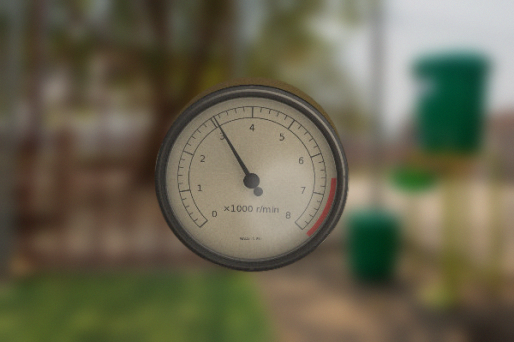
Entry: 3100 (rpm)
